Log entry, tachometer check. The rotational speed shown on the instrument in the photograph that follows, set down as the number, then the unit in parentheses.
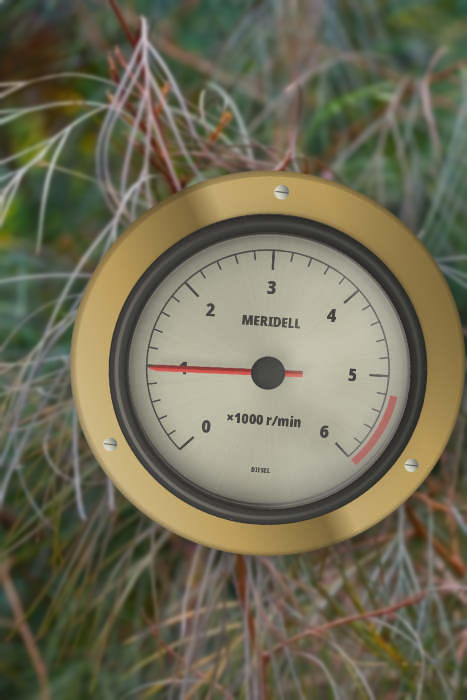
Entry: 1000 (rpm)
